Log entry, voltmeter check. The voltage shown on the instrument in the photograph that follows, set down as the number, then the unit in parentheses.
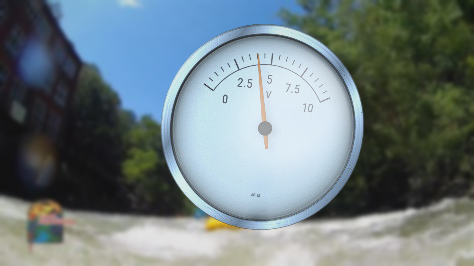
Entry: 4 (V)
